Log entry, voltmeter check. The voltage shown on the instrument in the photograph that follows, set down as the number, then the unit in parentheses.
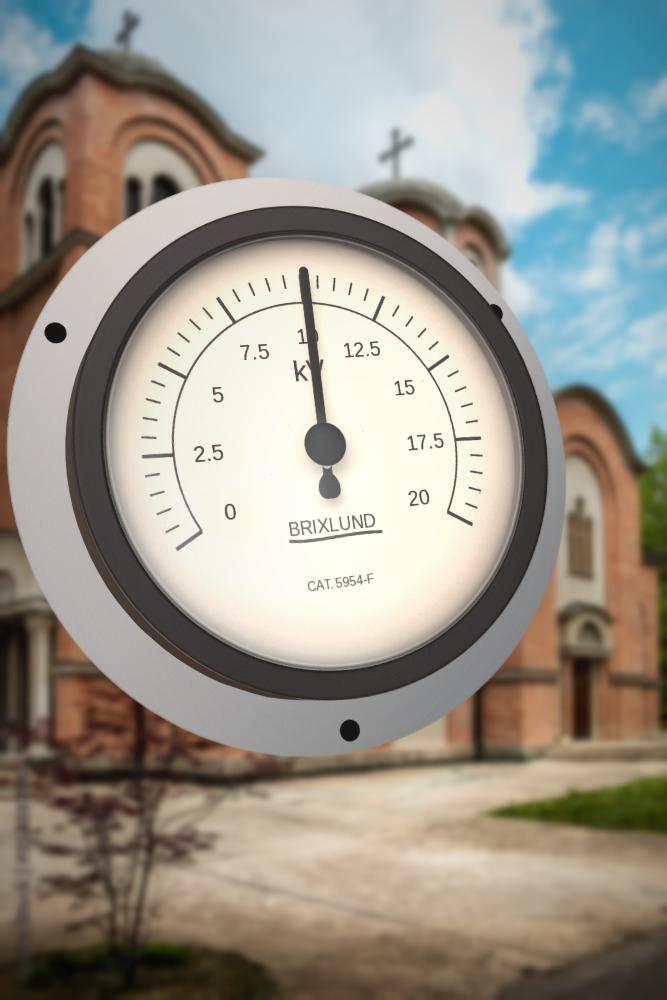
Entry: 10 (kV)
